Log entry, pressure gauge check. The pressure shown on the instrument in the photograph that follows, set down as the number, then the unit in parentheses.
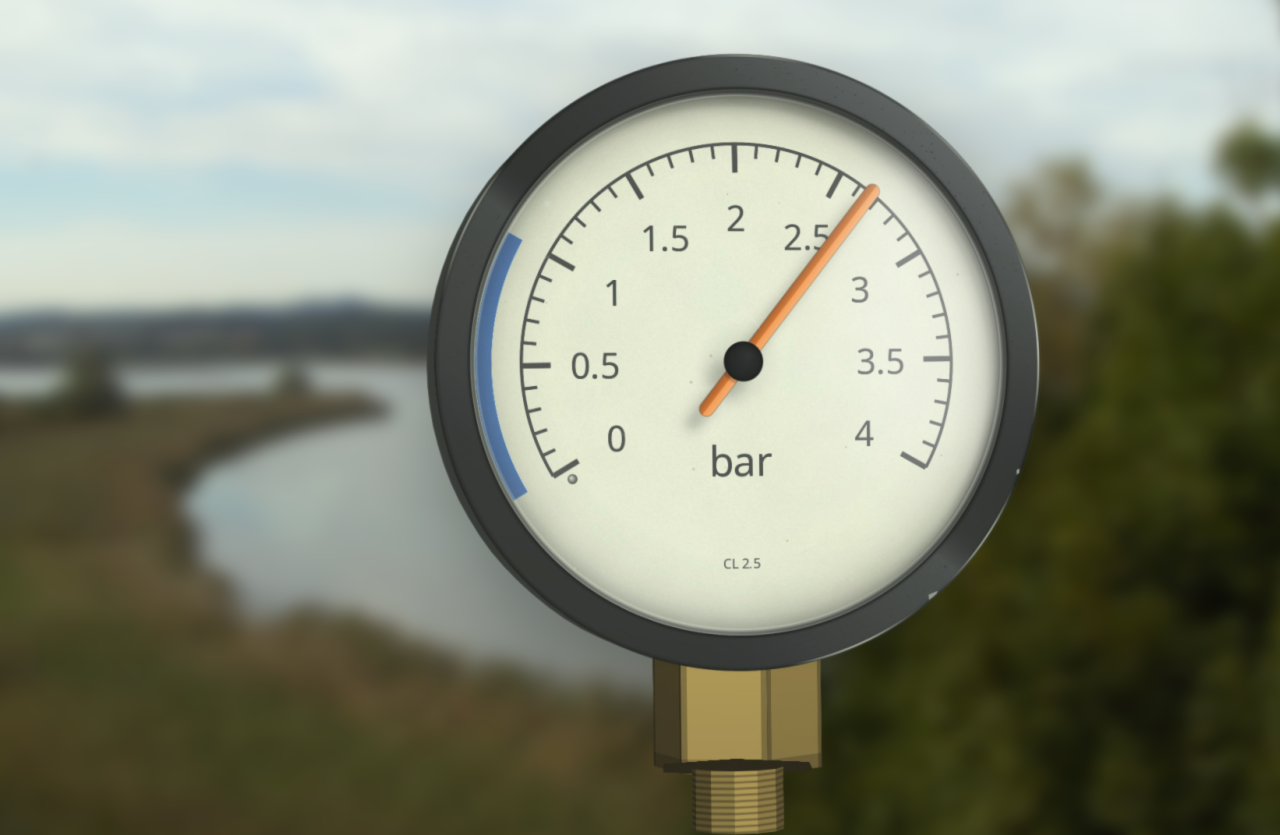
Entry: 2.65 (bar)
